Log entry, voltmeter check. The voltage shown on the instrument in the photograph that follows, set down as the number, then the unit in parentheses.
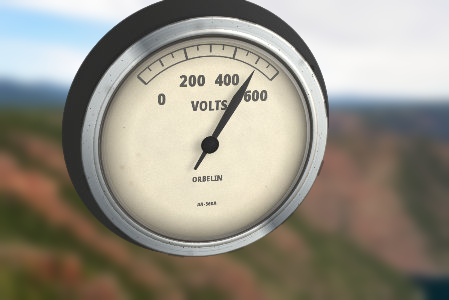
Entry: 500 (V)
